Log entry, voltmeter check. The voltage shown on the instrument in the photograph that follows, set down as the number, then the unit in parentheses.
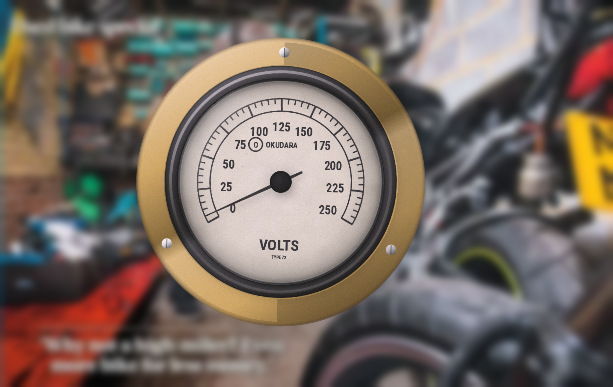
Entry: 5 (V)
